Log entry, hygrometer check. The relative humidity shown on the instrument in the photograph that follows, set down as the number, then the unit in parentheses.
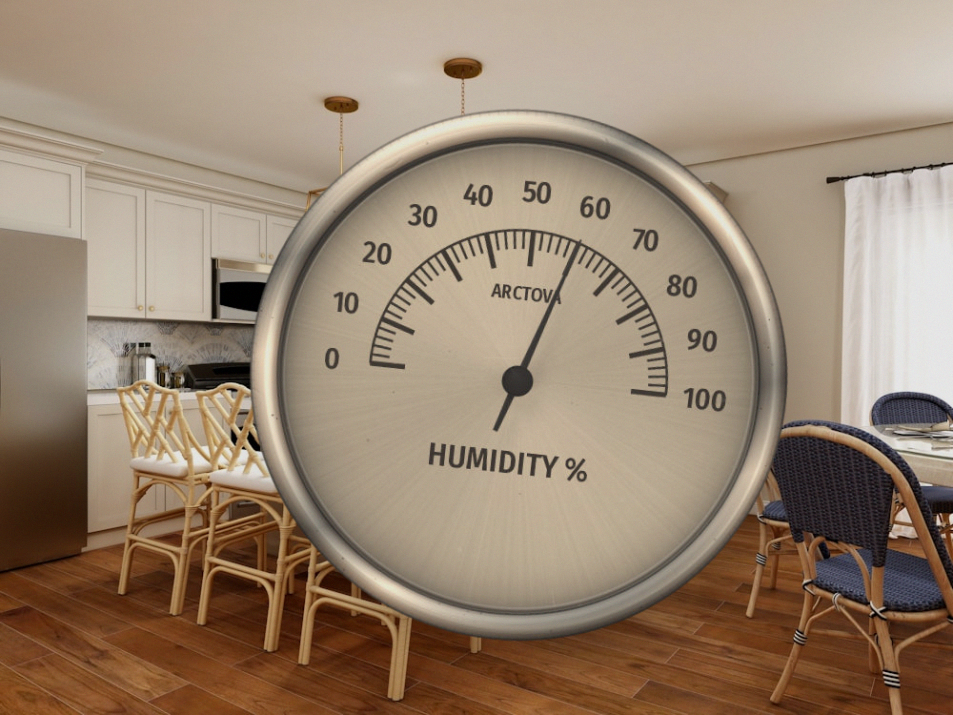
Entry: 60 (%)
